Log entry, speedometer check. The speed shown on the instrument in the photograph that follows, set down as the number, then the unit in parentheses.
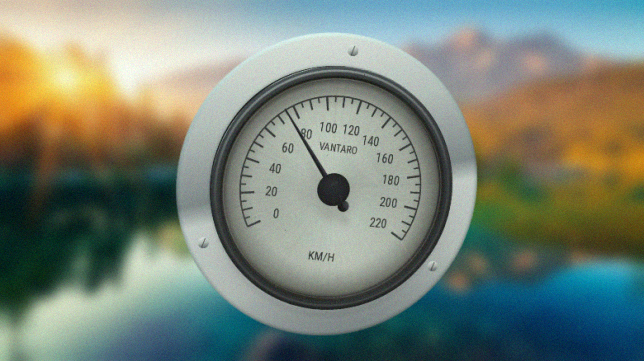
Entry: 75 (km/h)
